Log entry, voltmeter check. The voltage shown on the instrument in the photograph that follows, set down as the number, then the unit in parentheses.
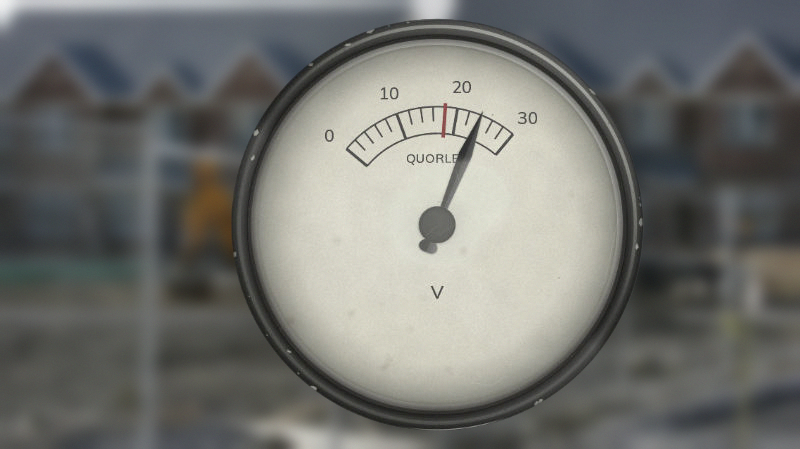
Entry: 24 (V)
